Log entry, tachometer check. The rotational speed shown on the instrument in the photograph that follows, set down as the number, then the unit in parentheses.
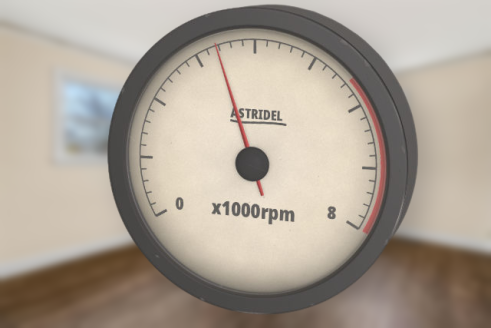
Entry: 3400 (rpm)
